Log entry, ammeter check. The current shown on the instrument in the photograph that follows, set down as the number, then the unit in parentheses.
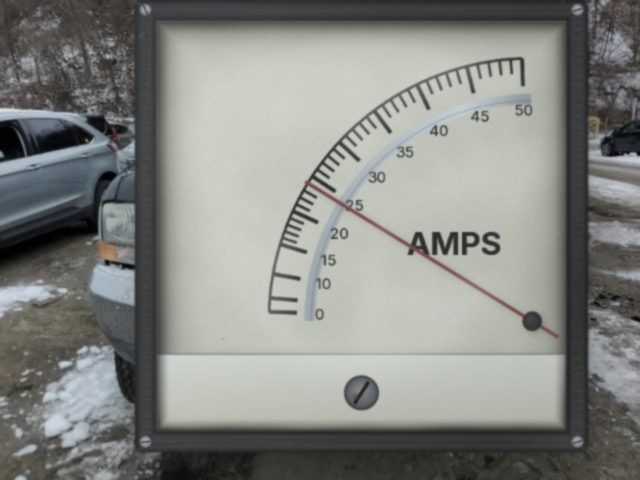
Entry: 24 (A)
